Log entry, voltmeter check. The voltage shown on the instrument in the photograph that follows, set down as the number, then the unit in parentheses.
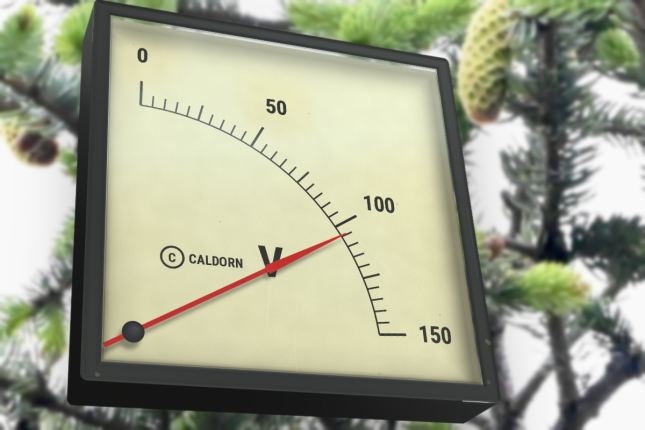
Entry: 105 (V)
